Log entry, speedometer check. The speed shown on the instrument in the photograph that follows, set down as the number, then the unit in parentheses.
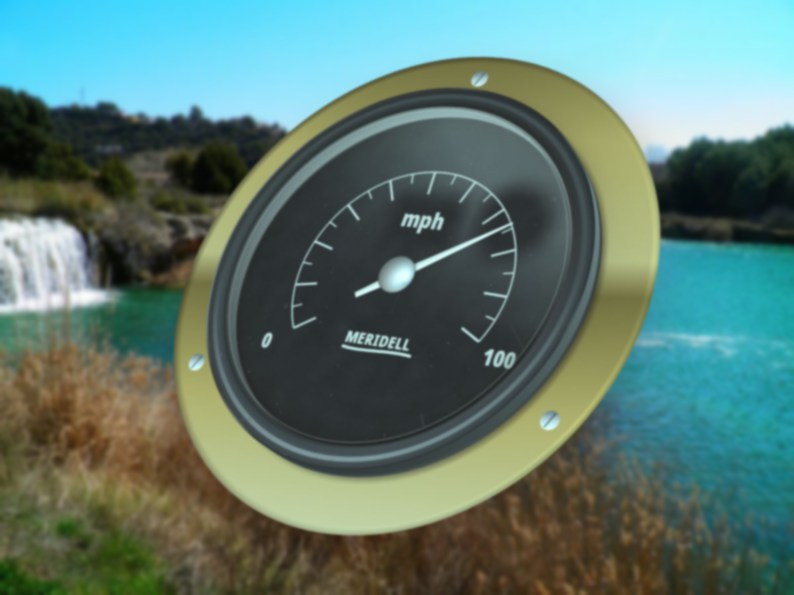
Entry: 75 (mph)
